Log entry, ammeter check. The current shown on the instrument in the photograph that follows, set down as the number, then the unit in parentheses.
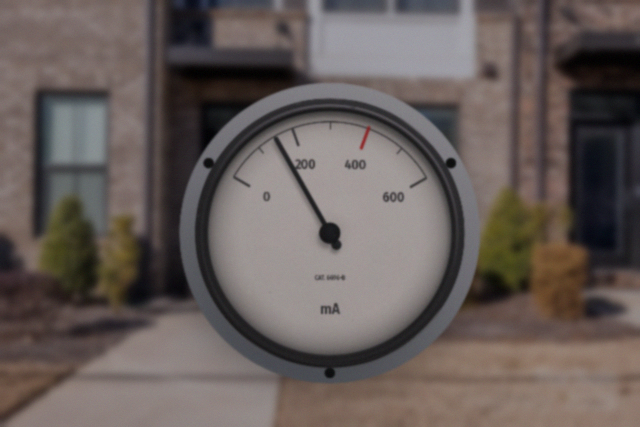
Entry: 150 (mA)
